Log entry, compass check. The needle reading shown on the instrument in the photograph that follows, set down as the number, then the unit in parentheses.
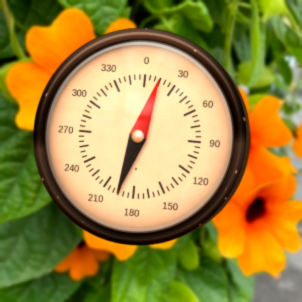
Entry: 15 (°)
